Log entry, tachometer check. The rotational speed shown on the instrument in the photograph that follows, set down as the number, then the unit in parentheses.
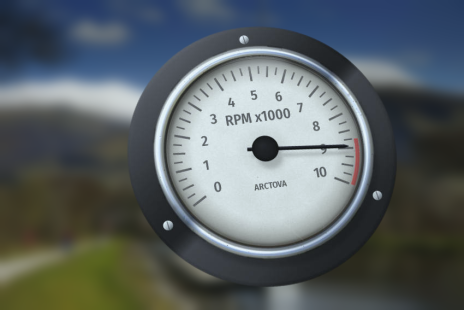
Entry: 9000 (rpm)
